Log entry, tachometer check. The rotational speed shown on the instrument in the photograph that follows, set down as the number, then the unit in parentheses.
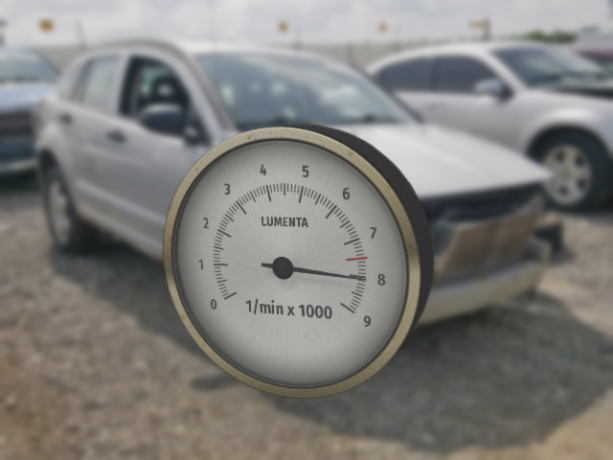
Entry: 8000 (rpm)
